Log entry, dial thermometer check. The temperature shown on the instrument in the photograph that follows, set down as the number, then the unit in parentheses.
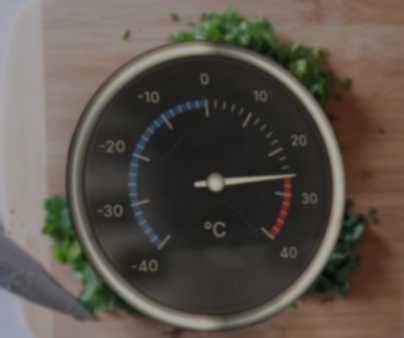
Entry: 26 (°C)
